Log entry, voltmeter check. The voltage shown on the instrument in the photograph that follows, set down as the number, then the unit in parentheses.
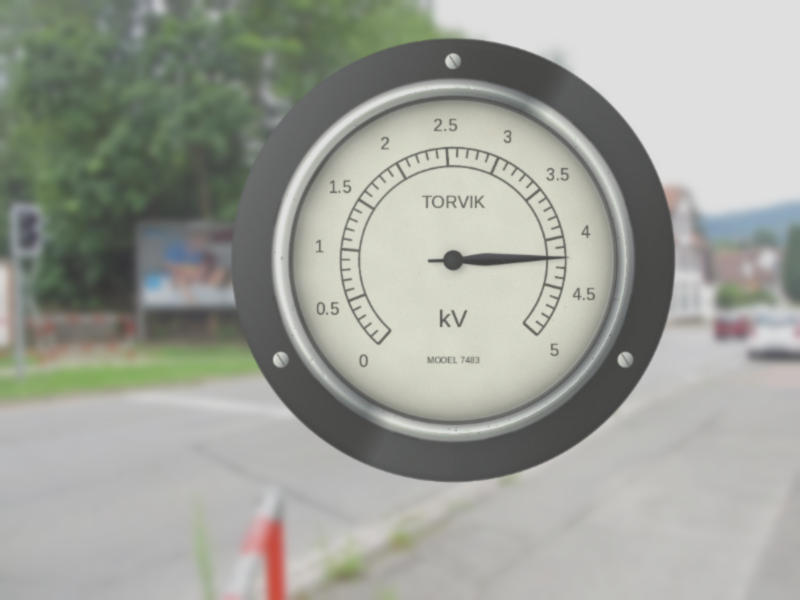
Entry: 4.2 (kV)
